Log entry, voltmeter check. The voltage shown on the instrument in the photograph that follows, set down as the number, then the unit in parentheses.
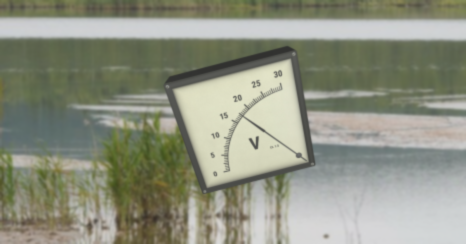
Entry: 17.5 (V)
